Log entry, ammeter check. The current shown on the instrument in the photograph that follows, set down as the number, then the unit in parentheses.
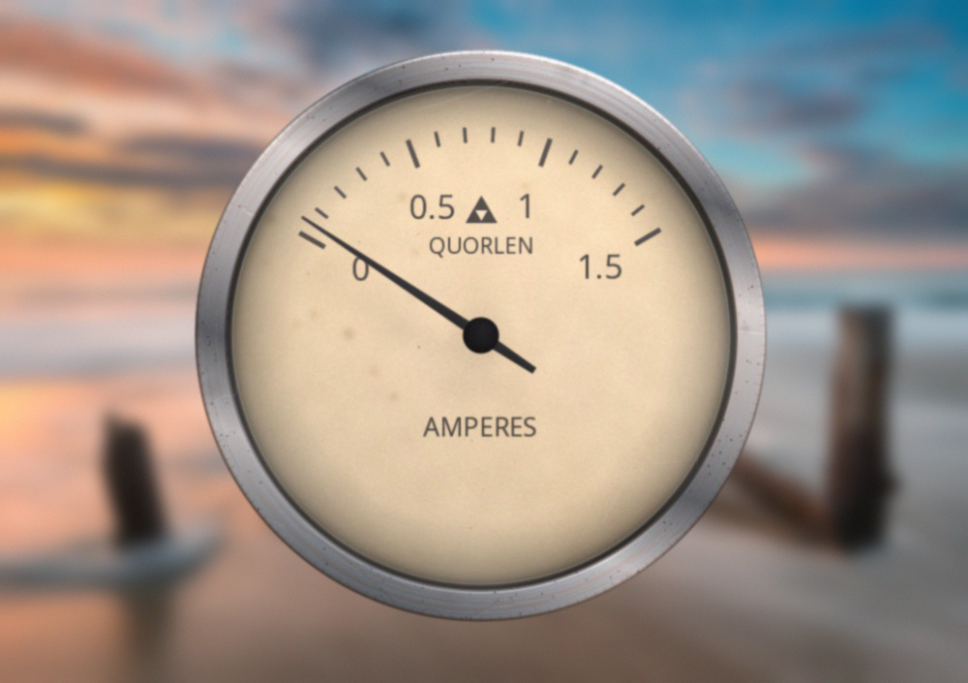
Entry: 0.05 (A)
